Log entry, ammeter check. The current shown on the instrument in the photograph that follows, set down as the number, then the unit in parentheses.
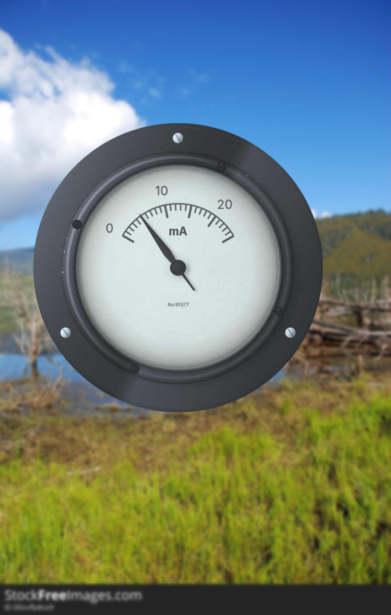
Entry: 5 (mA)
